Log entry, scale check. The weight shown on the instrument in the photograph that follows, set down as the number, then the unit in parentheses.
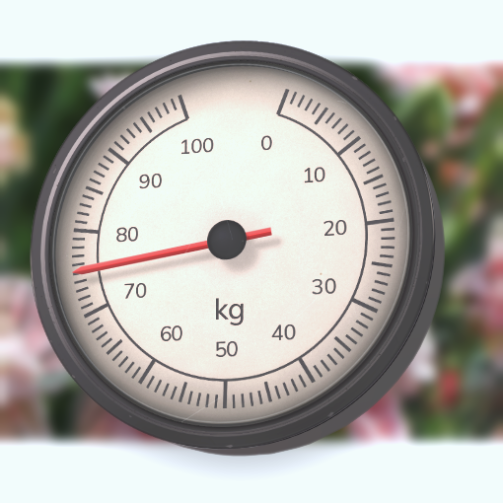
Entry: 75 (kg)
